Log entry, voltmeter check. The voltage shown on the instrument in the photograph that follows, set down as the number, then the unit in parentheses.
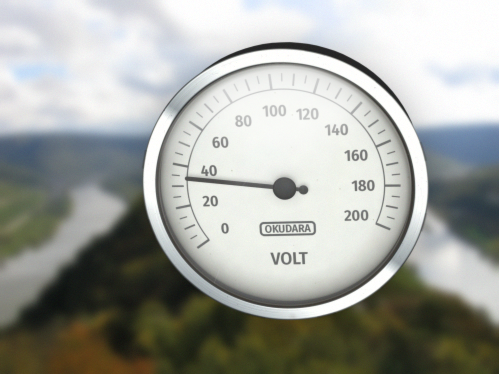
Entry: 35 (V)
